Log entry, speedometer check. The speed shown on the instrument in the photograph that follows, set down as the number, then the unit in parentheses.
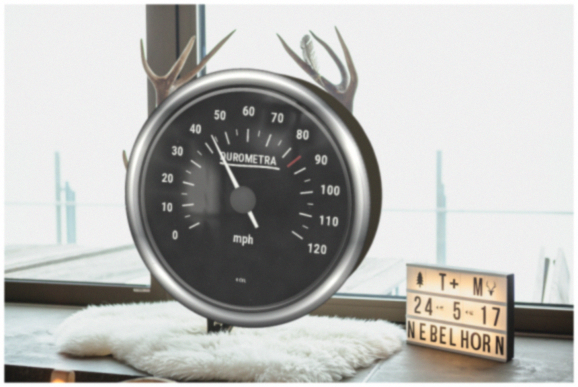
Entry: 45 (mph)
